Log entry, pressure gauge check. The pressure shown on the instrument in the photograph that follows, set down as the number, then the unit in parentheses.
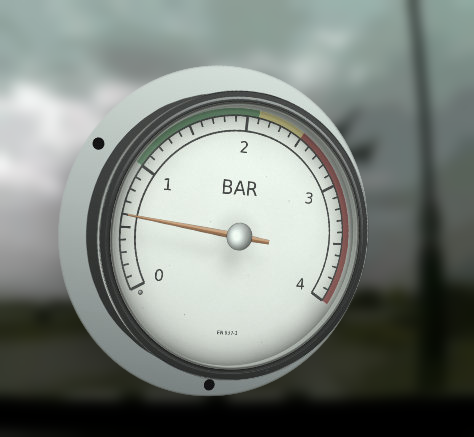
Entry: 0.6 (bar)
